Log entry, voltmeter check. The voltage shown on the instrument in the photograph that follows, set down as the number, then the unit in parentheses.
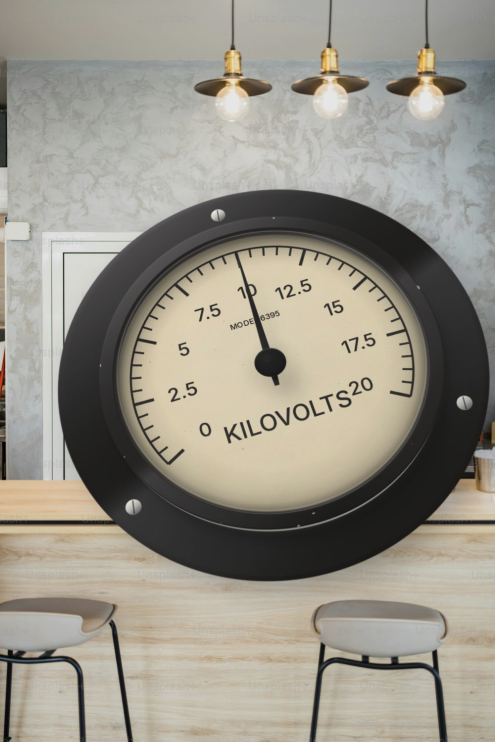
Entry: 10 (kV)
